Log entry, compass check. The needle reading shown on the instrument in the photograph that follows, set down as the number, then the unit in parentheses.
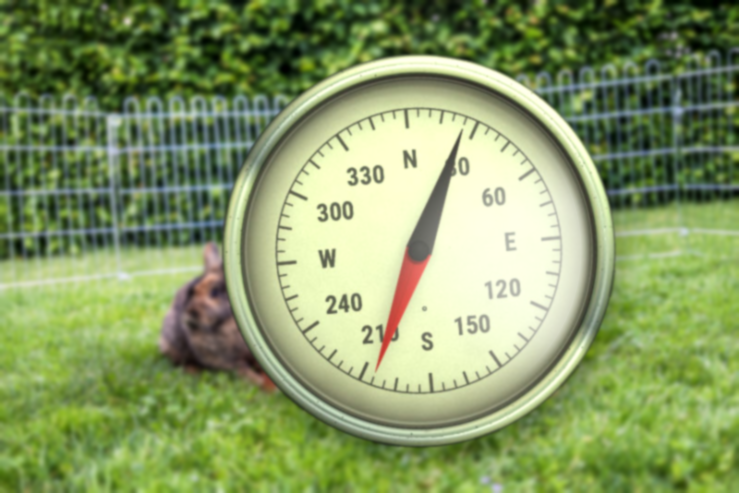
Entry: 205 (°)
